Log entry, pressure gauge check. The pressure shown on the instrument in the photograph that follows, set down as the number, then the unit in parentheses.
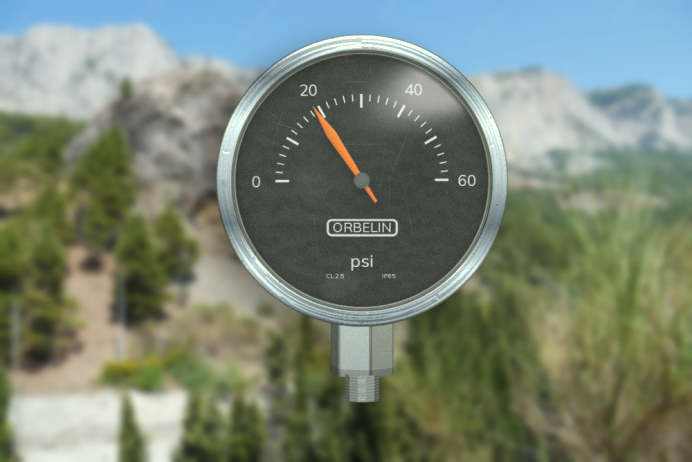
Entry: 19 (psi)
